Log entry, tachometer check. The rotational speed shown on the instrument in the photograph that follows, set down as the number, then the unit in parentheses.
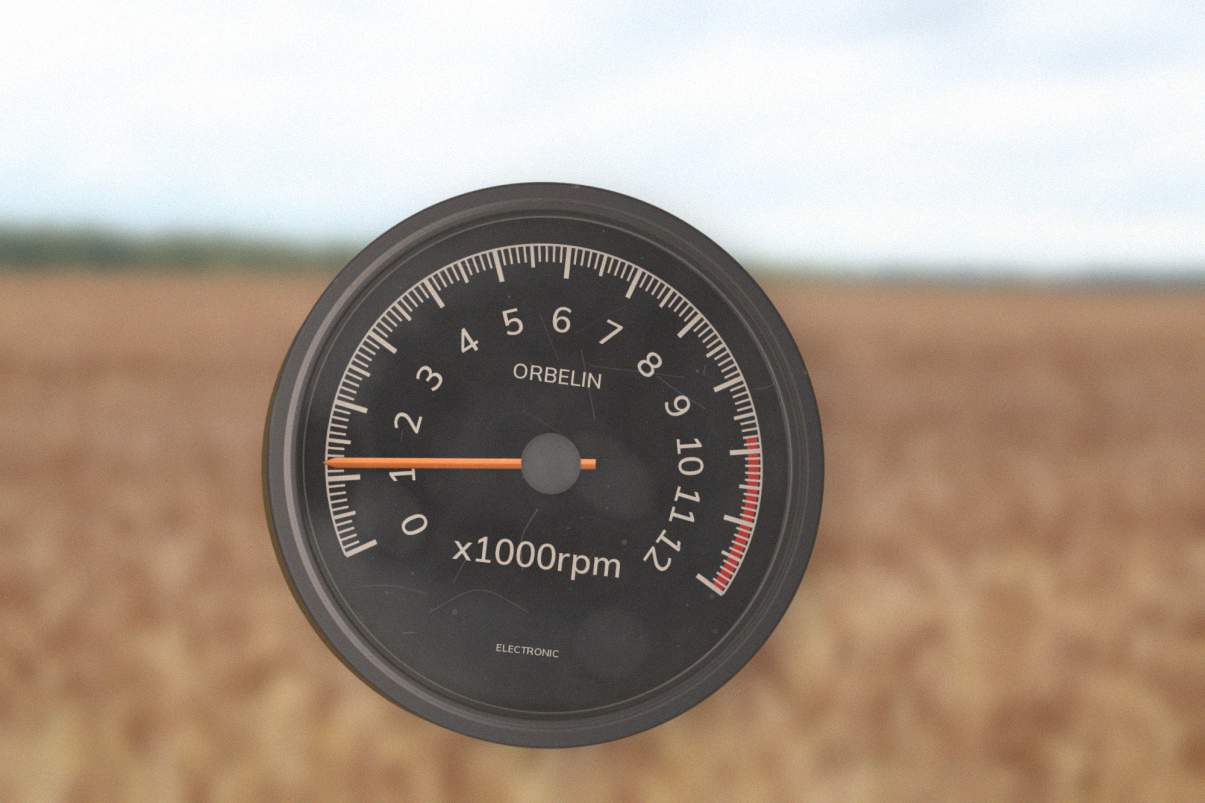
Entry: 1200 (rpm)
